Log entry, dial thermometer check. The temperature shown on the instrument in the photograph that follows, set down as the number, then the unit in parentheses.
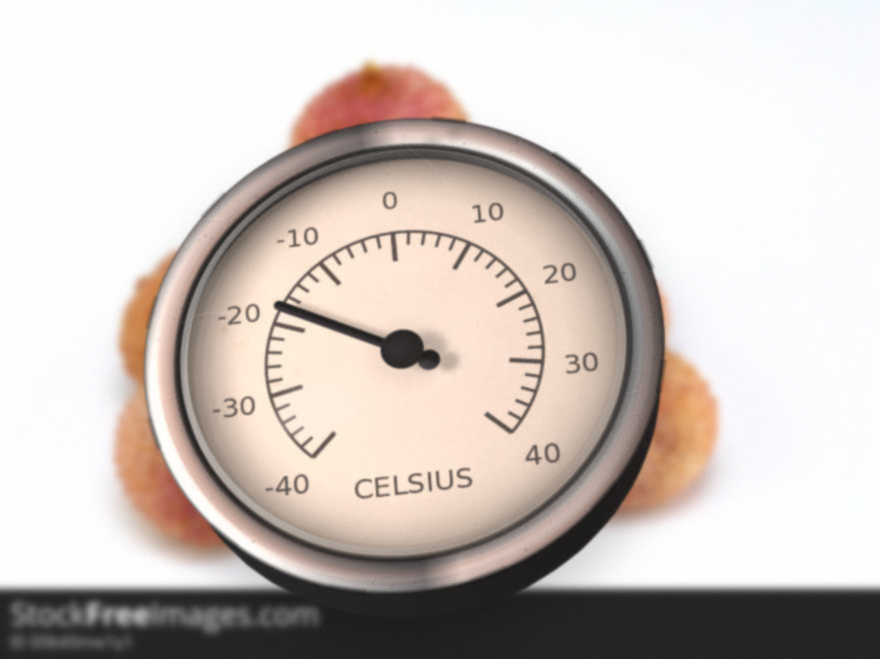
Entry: -18 (°C)
